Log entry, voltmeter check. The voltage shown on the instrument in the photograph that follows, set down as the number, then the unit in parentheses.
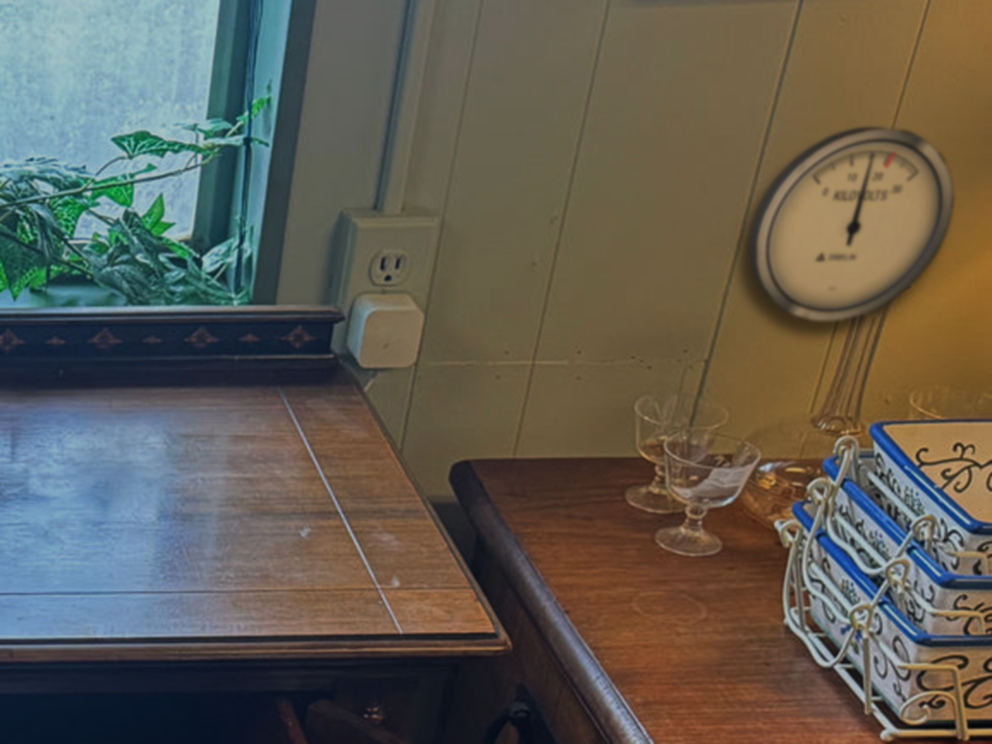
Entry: 15 (kV)
